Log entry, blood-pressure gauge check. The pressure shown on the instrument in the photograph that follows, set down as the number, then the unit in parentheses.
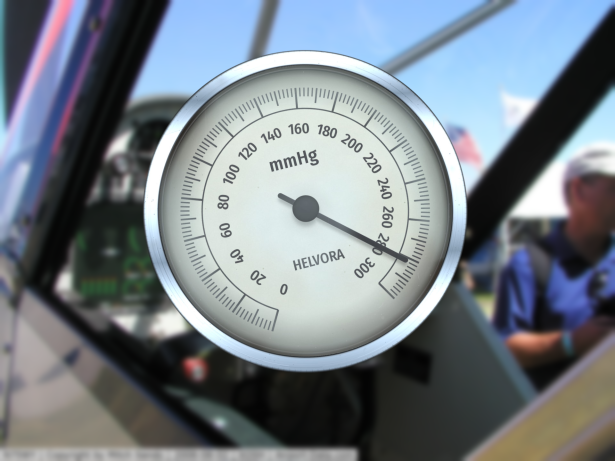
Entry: 282 (mmHg)
